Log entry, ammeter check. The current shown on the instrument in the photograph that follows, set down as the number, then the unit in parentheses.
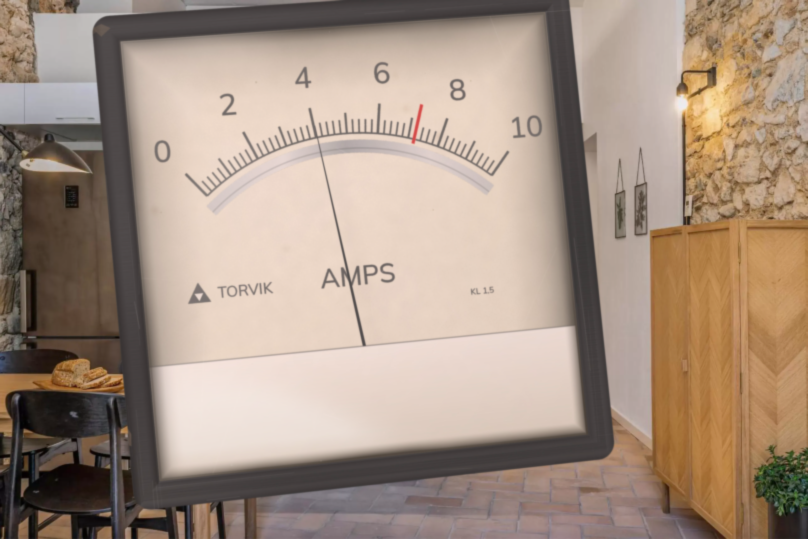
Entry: 4 (A)
